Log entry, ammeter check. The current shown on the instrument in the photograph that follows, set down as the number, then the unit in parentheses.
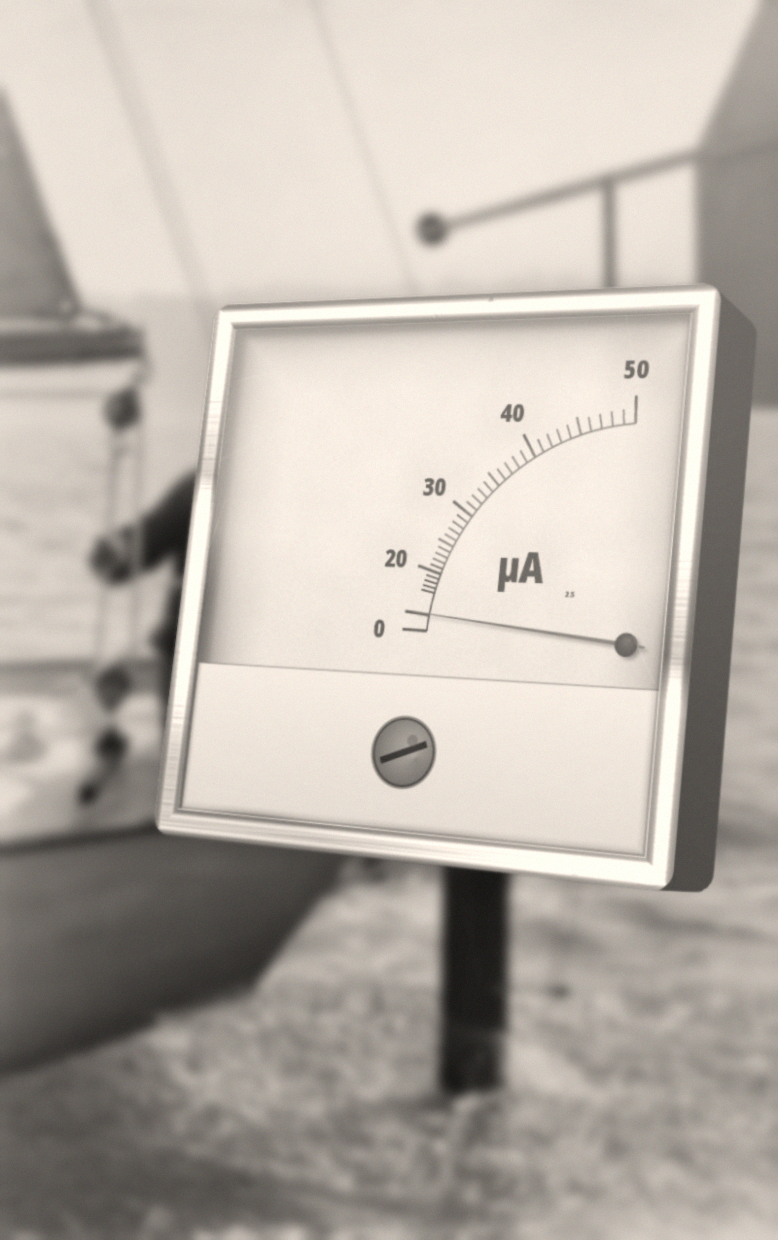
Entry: 10 (µA)
